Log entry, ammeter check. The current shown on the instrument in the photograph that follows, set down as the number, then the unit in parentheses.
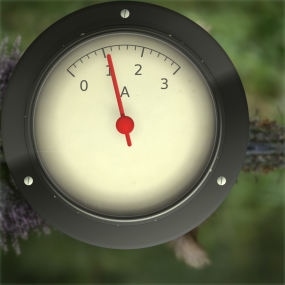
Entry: 1.1 (A)
